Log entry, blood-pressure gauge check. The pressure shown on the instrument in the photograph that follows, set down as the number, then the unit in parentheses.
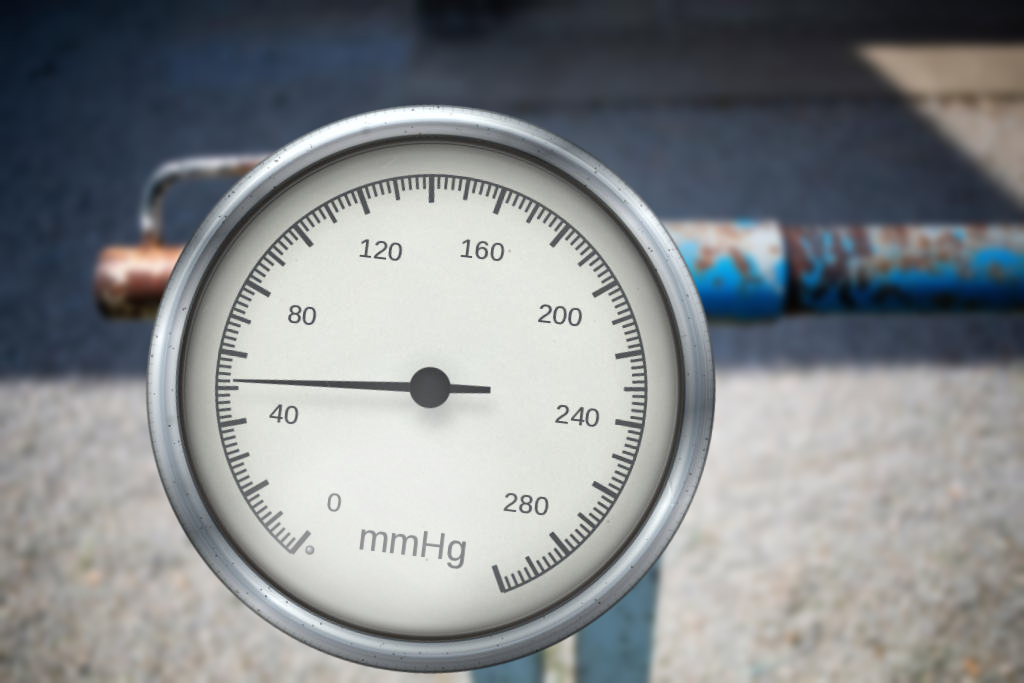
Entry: 52 (mmHg)
